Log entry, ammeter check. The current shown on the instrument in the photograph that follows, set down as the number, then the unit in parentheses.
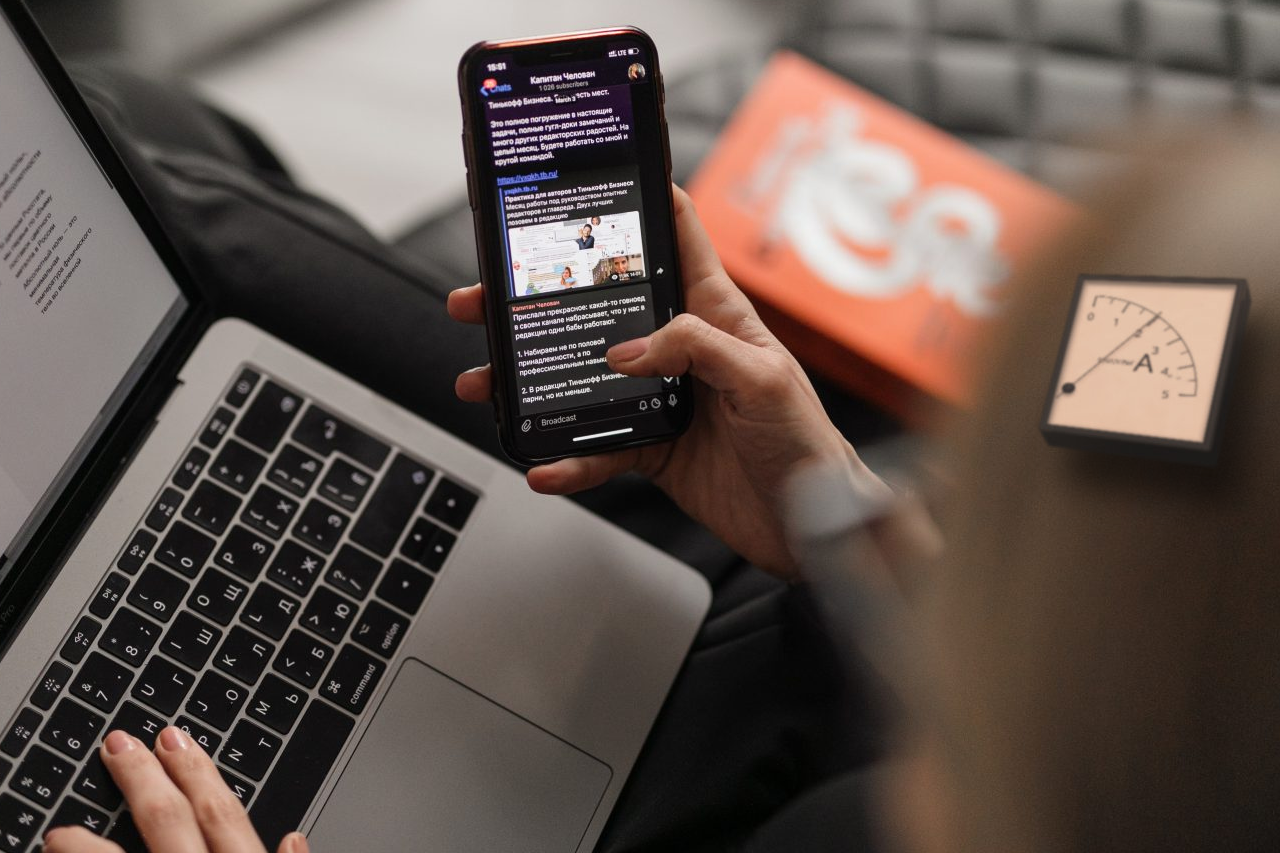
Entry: 2 (A)
